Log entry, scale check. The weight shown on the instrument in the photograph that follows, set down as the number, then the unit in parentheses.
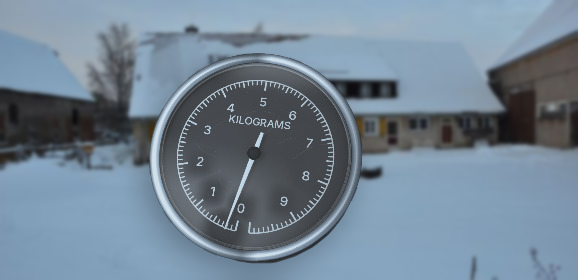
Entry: 0.2 (kg)
